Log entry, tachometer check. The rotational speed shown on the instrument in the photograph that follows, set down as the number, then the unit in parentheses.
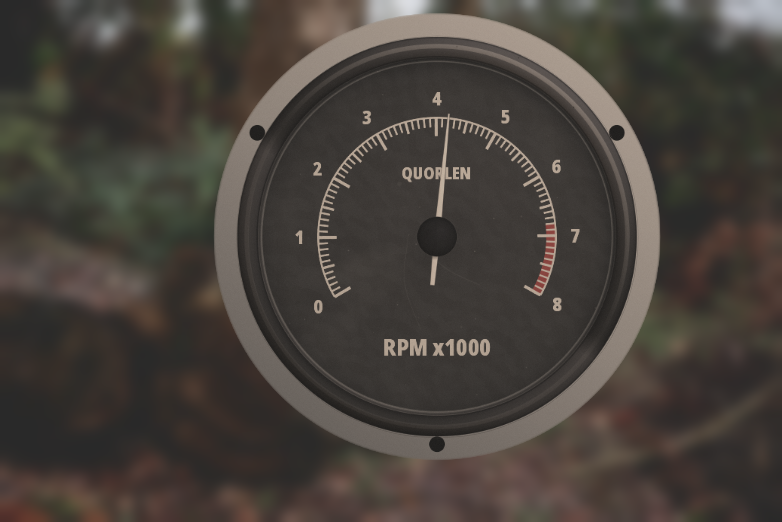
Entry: 4200 (rpm)
